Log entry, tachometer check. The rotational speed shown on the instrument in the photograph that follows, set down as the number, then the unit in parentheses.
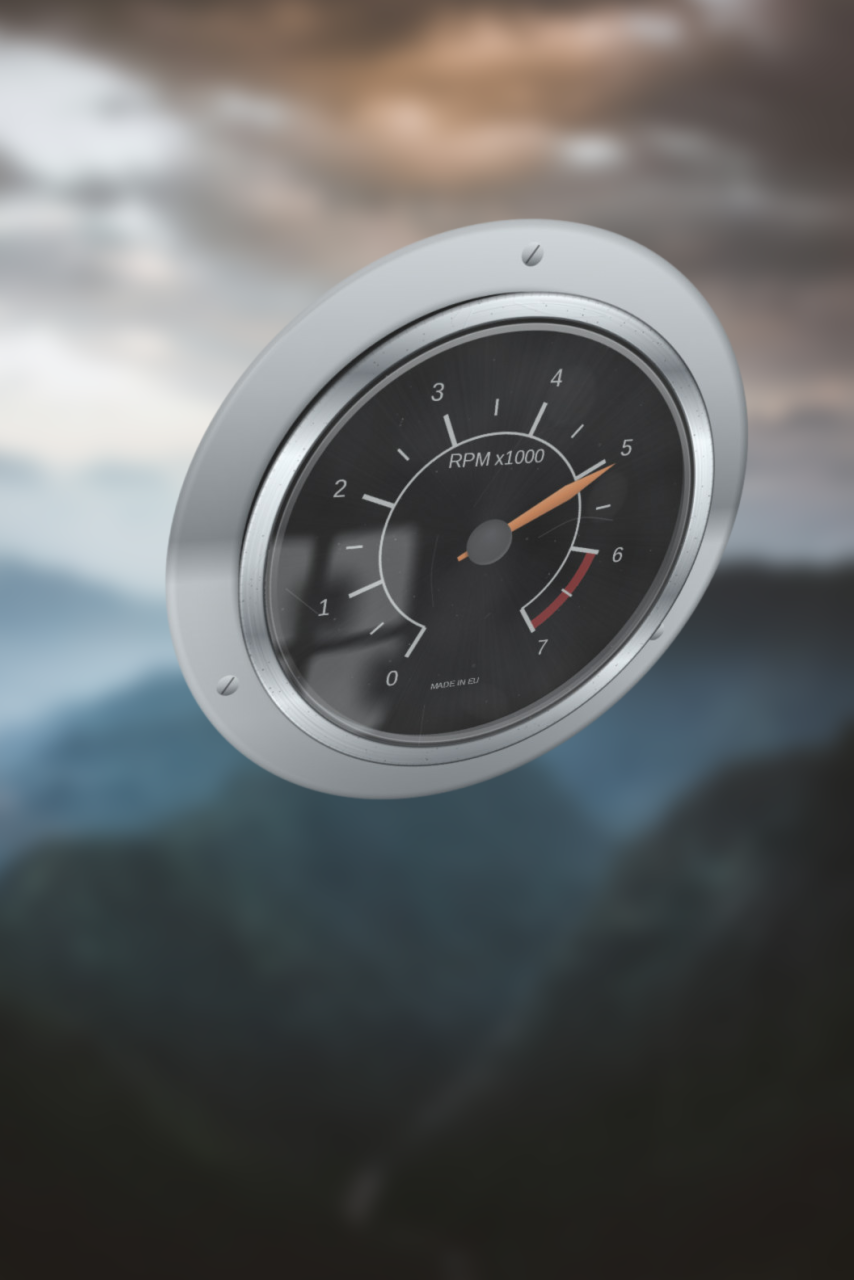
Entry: 5000 (rpm)
